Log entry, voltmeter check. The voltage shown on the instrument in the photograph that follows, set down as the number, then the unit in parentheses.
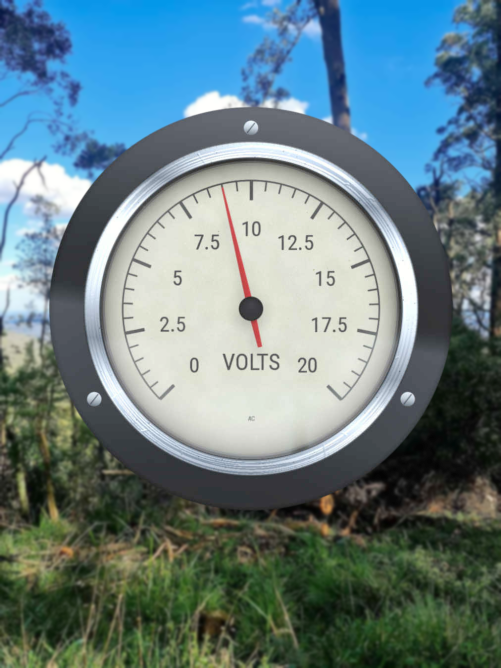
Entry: 9 (V)
